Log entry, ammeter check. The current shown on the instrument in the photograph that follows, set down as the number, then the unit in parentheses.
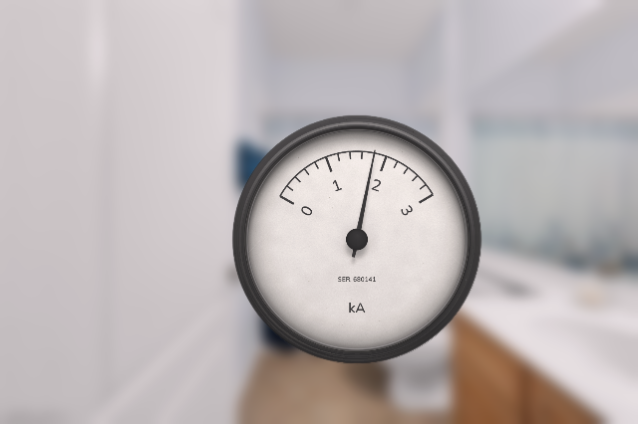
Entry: 1.8 (kA)
